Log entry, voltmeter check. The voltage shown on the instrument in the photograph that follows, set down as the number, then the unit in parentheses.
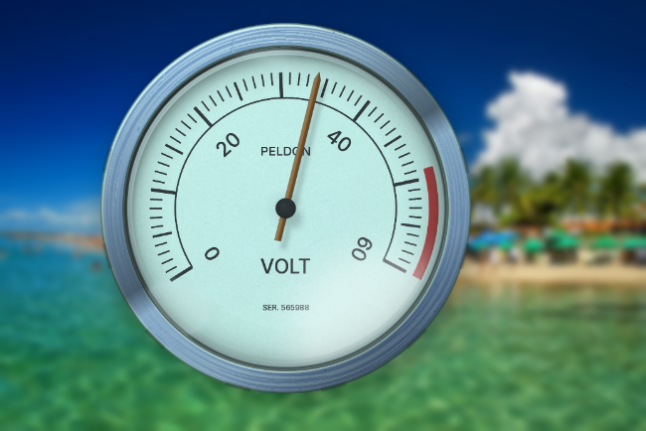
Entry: 34 (V)
